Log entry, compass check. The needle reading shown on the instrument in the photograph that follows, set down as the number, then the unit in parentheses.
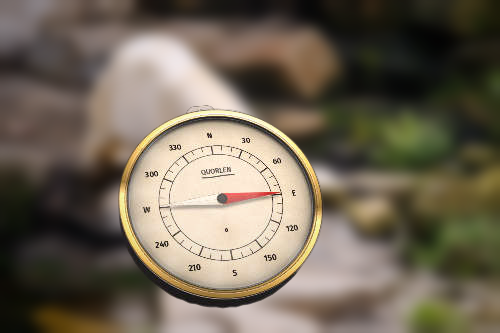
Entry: 90 (°)
